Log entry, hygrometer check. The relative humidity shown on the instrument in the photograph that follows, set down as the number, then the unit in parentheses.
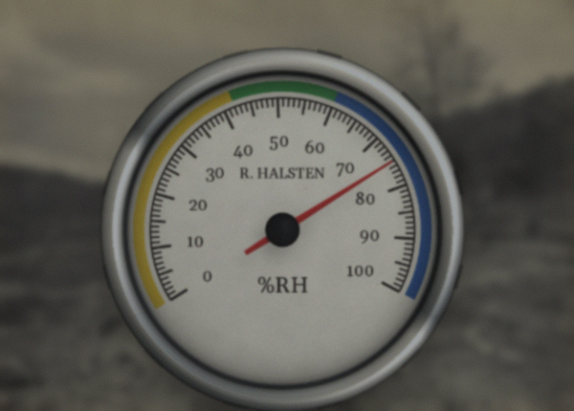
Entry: 75 (%)
